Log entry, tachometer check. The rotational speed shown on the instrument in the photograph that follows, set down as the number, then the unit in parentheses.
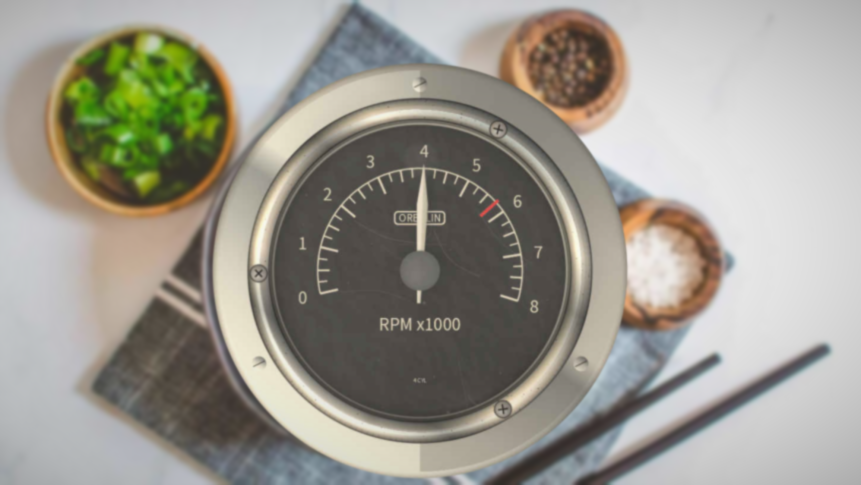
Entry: 4000 (rpm)
